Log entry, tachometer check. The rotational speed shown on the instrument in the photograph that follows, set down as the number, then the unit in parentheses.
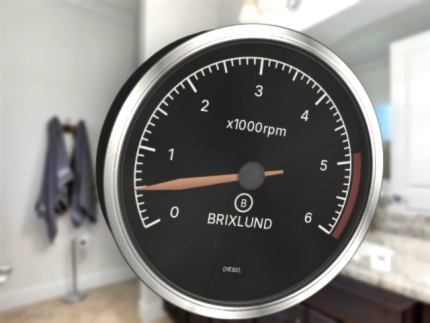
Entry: 500 (rpm)
